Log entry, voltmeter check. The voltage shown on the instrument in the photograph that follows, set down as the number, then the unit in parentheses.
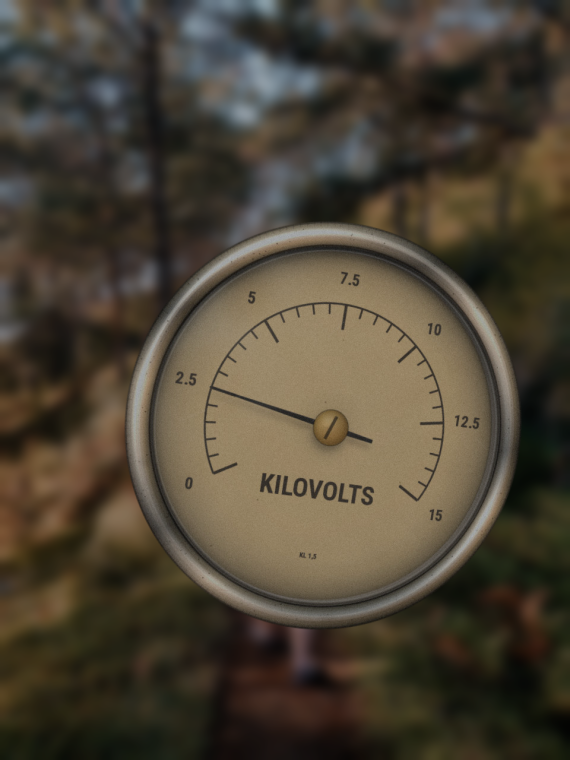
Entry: 2.5 (kV)
